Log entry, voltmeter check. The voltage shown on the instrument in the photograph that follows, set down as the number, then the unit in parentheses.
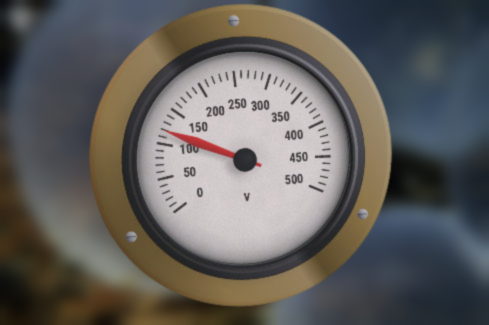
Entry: 120 (V)
